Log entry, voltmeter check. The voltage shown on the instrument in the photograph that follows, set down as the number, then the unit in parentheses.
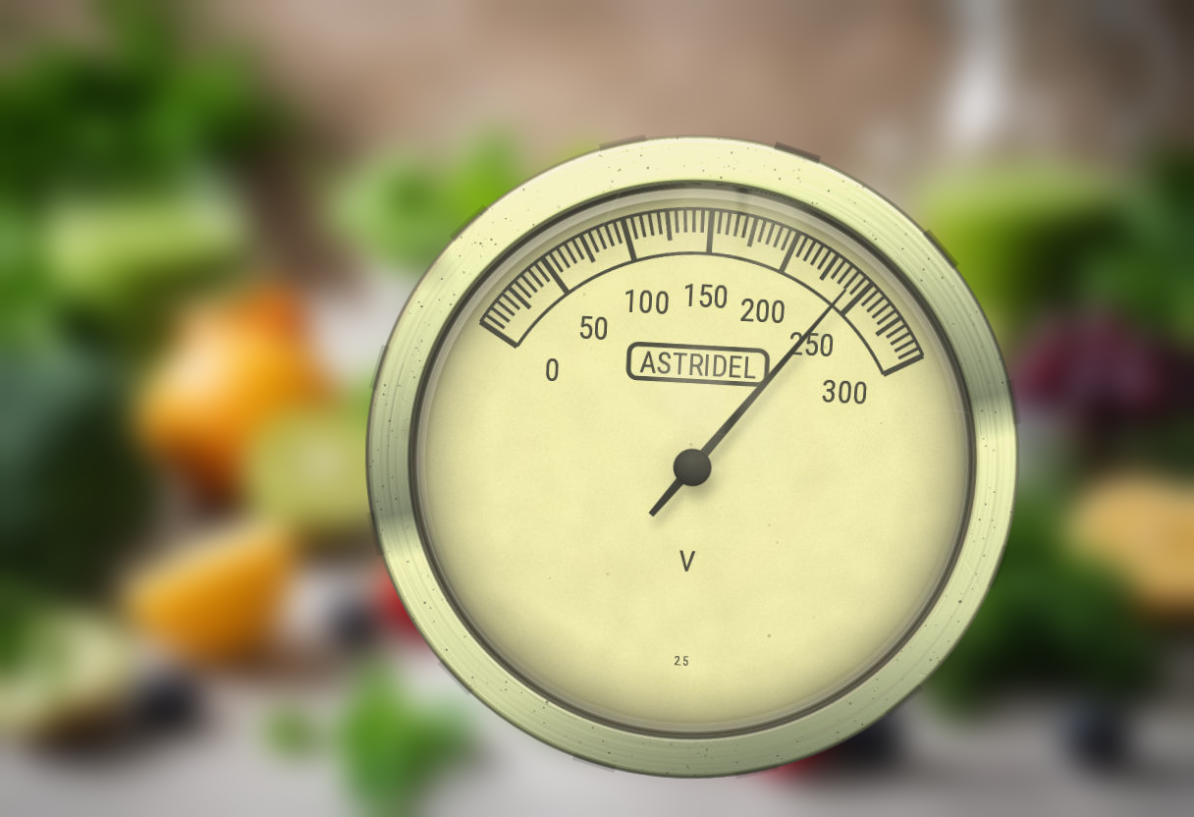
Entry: 240 (V)
